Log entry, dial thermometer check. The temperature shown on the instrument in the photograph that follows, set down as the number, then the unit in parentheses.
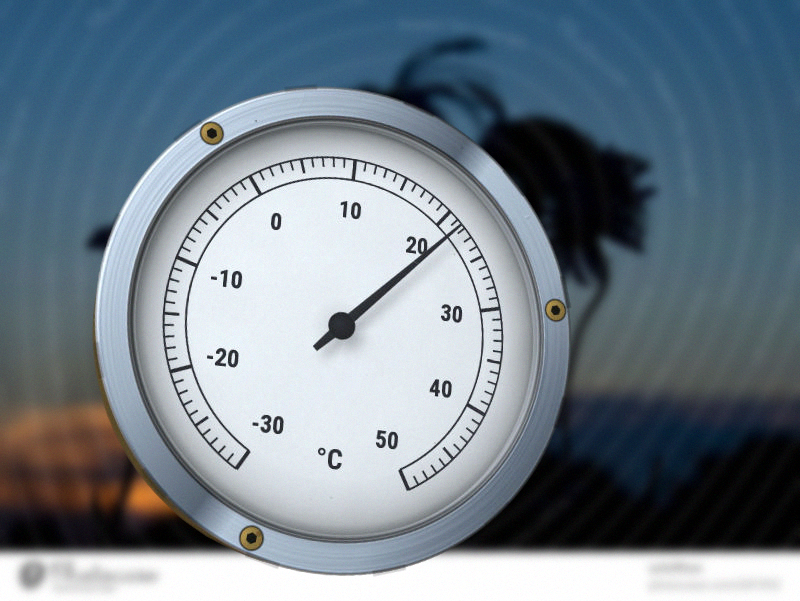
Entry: 21.5 (°C)
